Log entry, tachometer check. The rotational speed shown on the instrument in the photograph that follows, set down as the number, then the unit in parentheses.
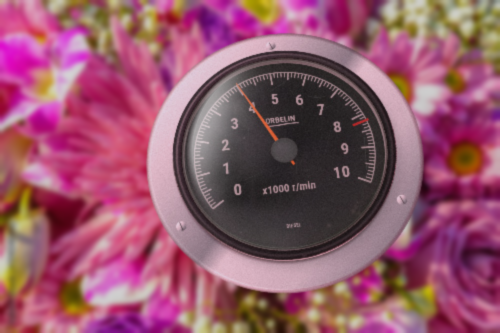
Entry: 4000 (rpm)
